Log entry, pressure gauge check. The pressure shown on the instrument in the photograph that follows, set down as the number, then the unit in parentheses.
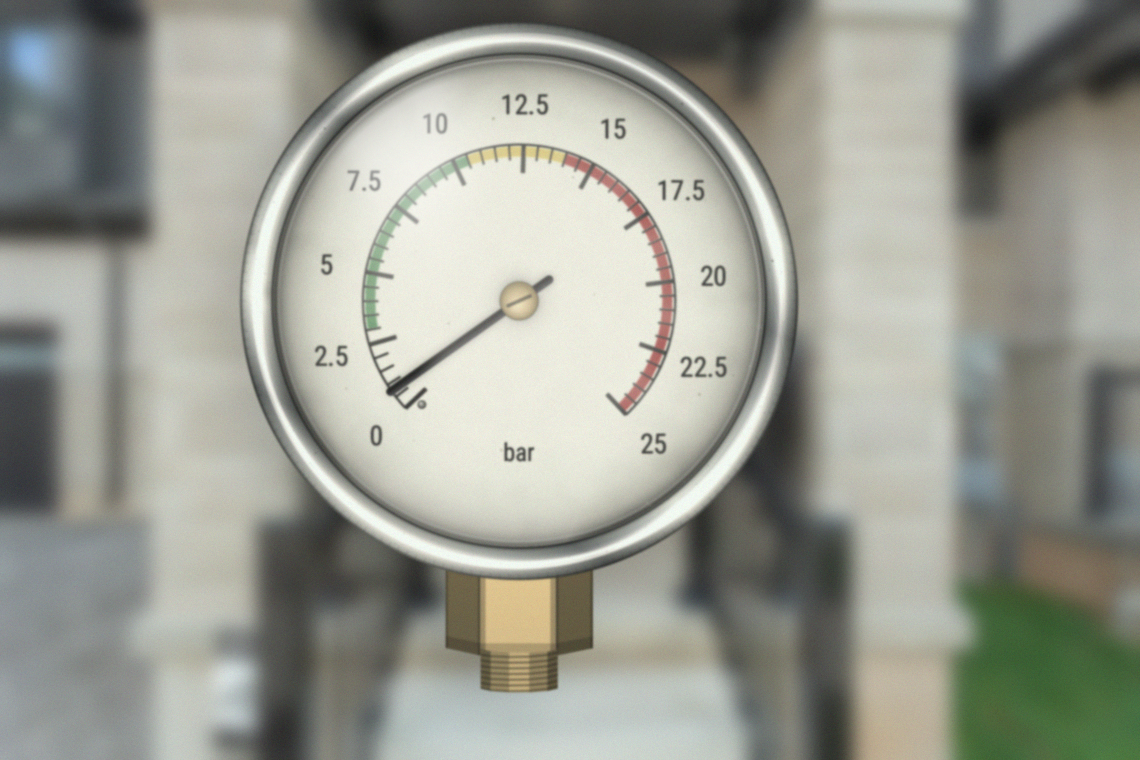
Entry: 0.75 (bar)
